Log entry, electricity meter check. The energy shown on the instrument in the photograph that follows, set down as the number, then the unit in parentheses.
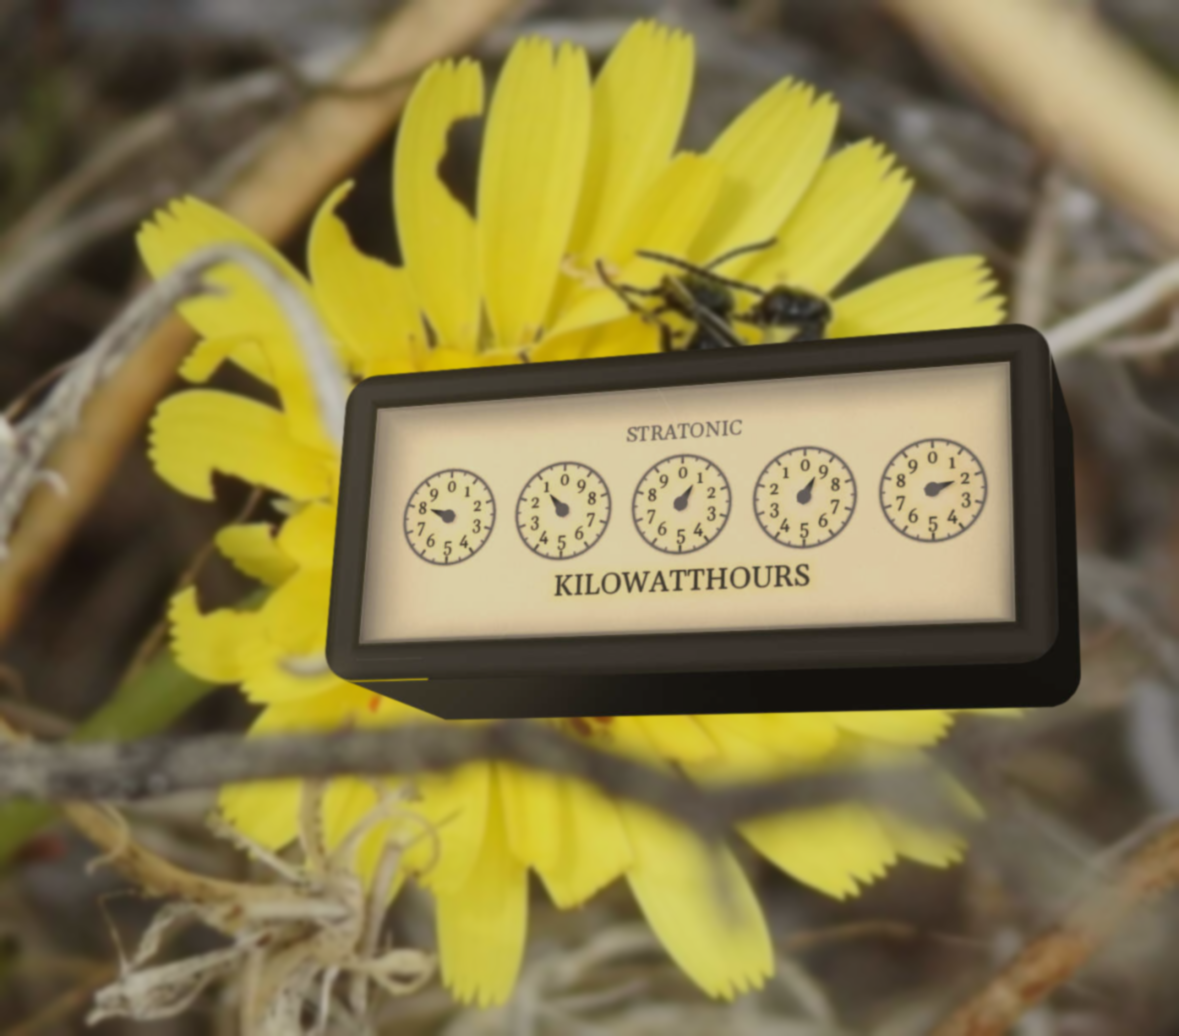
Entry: 81092 (kWh)
